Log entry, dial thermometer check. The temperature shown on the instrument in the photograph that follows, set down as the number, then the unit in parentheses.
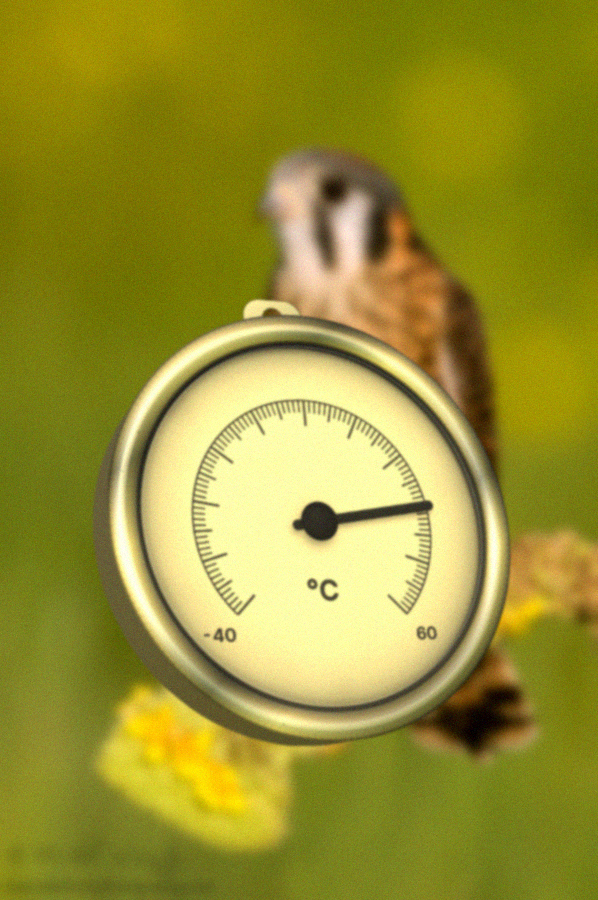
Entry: 40 (°C)
